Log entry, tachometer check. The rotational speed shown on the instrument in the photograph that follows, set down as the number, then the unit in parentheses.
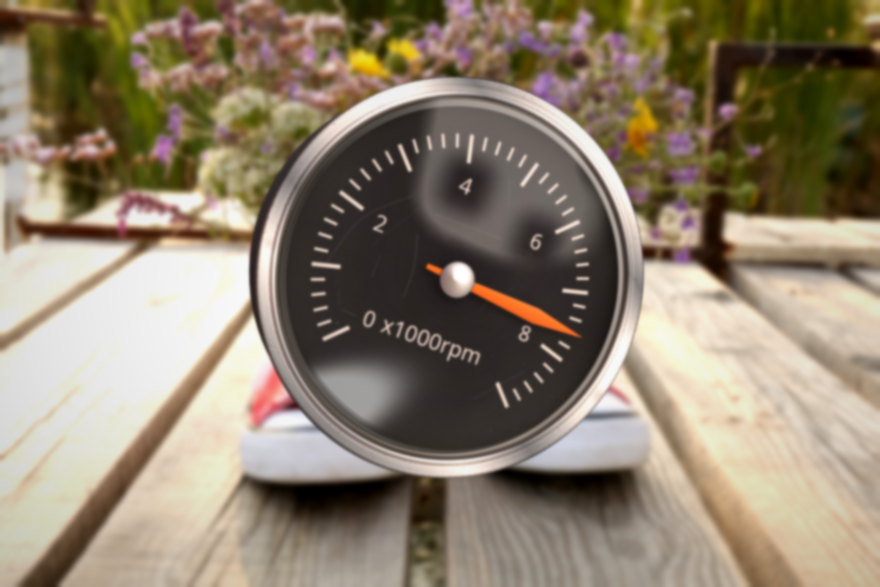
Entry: 7600 (rpm)
